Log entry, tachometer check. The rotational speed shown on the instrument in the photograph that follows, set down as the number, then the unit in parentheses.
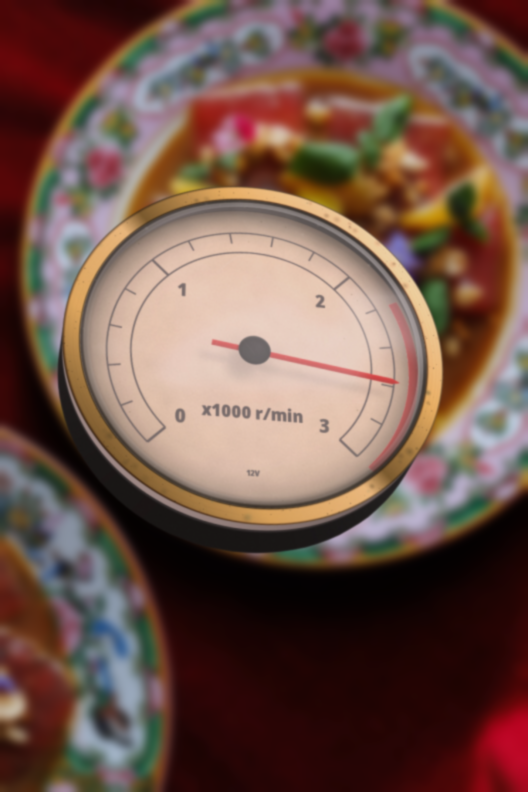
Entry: 2600 (rpm)
